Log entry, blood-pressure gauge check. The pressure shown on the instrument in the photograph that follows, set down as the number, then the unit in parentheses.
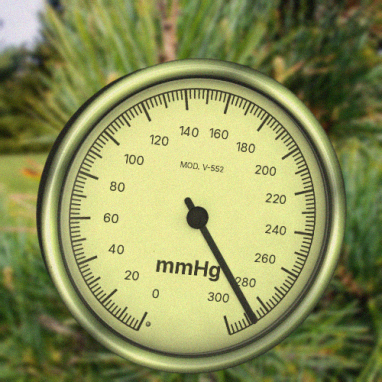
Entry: 288 (mmHg)
